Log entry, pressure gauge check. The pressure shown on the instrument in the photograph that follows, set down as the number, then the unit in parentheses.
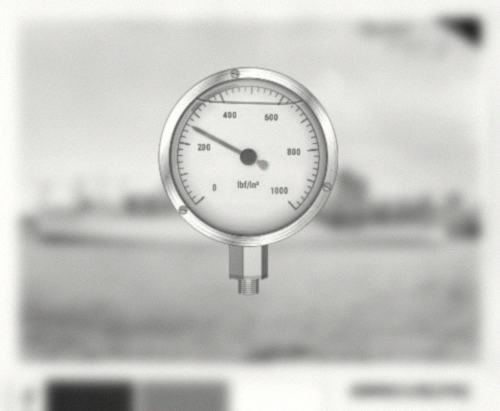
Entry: 260 (psi)
